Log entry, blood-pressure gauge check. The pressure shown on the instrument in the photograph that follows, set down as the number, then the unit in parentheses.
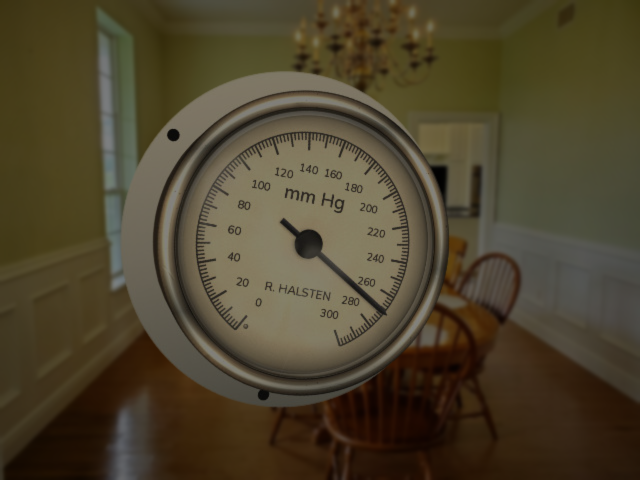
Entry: 270 (mmHg)
